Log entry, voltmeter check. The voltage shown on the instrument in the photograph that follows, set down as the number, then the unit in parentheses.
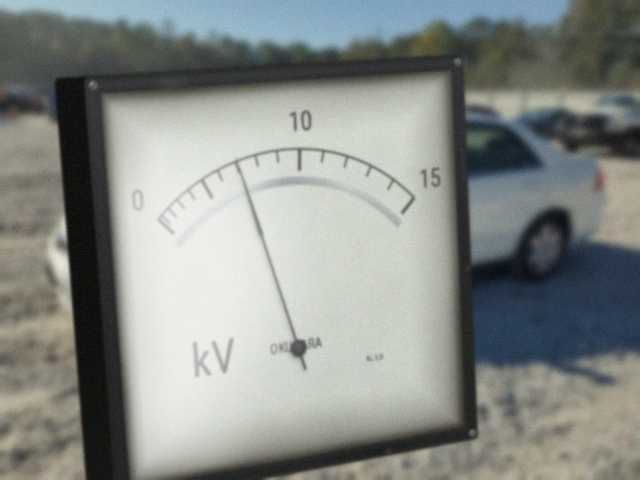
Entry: 7 (kV)
